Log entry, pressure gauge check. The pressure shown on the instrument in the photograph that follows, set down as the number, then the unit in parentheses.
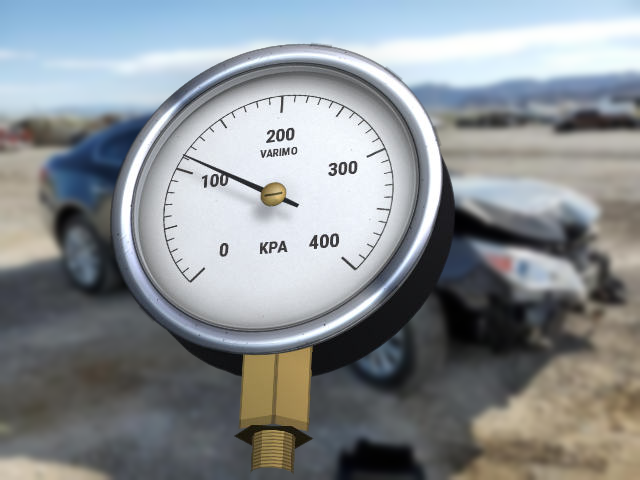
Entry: 110 (kPa)
